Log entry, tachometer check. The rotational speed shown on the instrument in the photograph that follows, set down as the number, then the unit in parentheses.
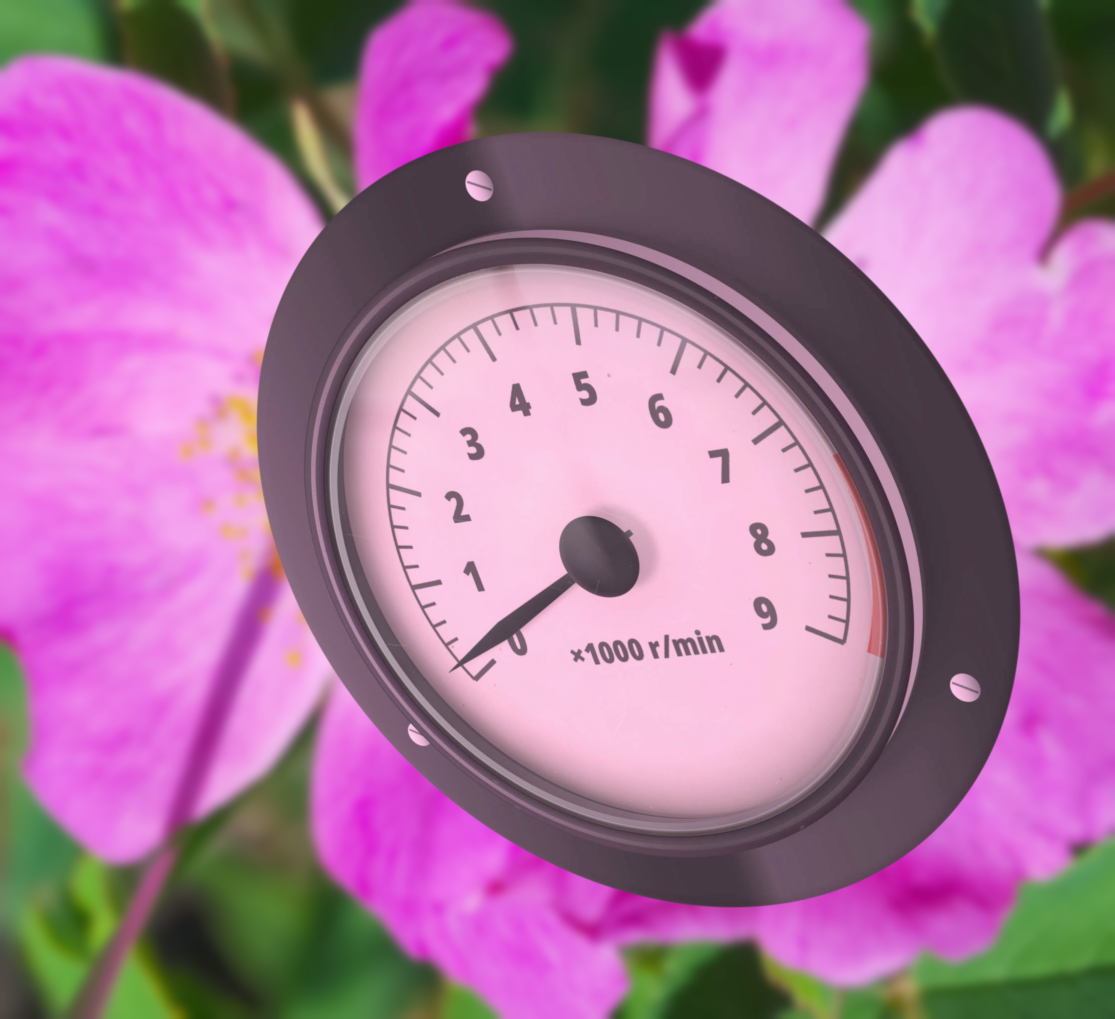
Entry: 200 (rpm)
